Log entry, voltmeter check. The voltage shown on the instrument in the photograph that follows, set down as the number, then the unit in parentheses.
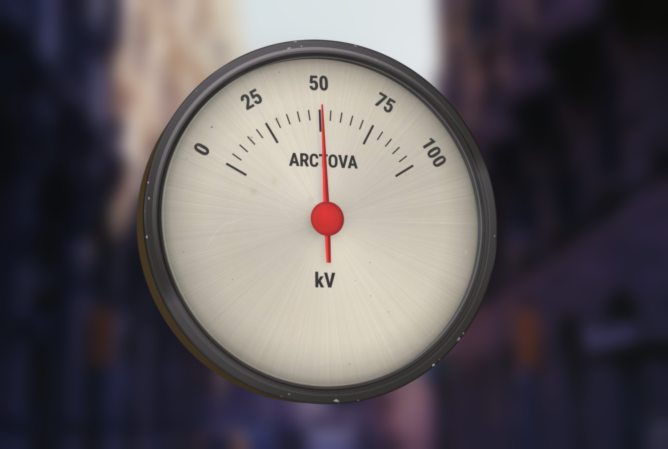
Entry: 50 (kV)
